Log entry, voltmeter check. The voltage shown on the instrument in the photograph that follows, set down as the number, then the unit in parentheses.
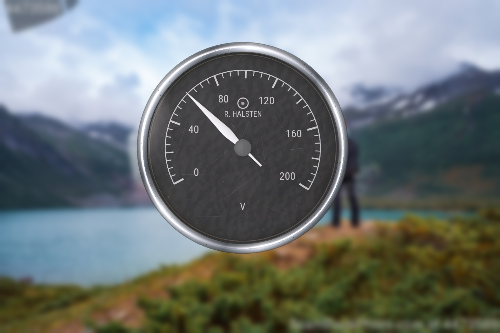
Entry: 60 (V)
